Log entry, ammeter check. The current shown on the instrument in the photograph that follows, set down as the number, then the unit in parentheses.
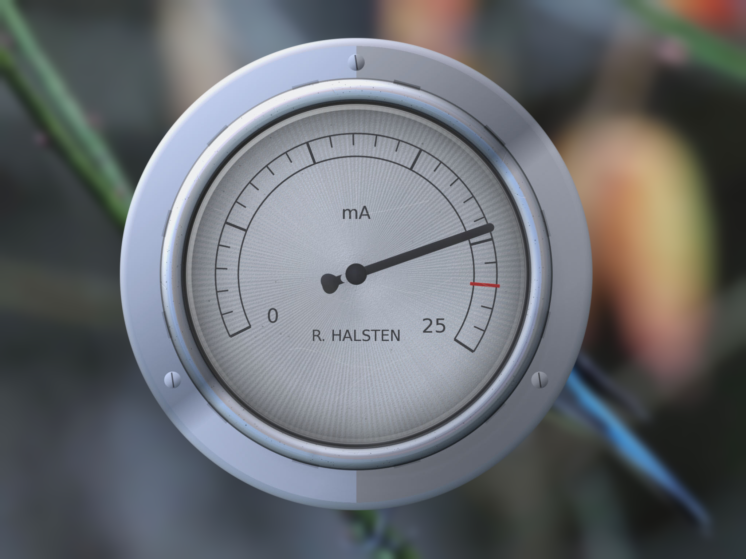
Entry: 19.5 (mA)
